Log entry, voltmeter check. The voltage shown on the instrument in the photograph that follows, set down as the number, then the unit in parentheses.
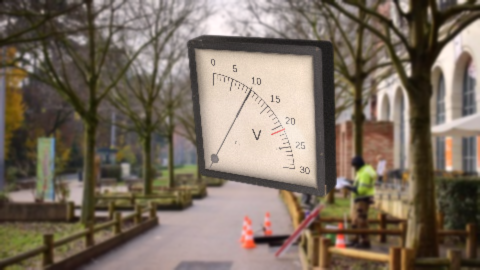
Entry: 10 (V)
